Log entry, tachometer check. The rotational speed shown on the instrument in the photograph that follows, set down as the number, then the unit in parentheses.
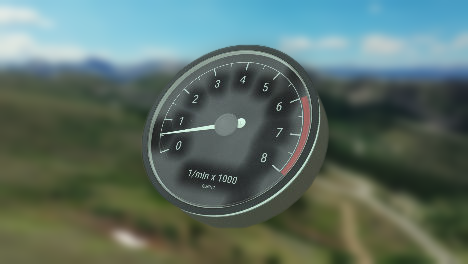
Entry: 500 (rpm)
